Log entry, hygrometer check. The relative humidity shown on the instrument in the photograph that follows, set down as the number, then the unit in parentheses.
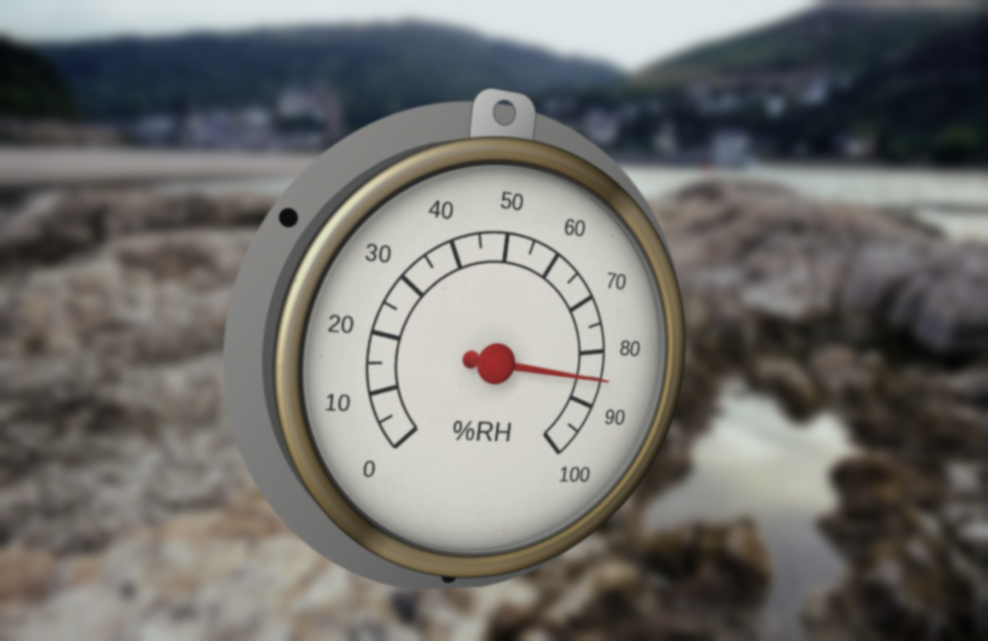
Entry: 85 (%)
